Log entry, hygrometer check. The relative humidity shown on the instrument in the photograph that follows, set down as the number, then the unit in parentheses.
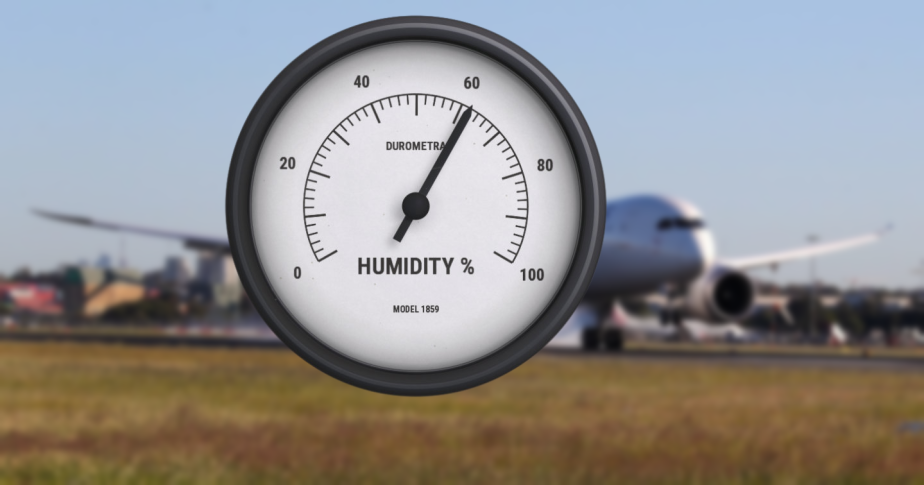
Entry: 62 (%)
